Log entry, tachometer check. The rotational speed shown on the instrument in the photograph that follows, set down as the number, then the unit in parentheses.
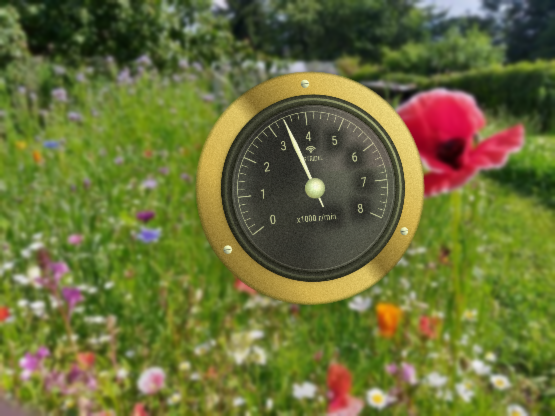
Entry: 3400 (rpm)
